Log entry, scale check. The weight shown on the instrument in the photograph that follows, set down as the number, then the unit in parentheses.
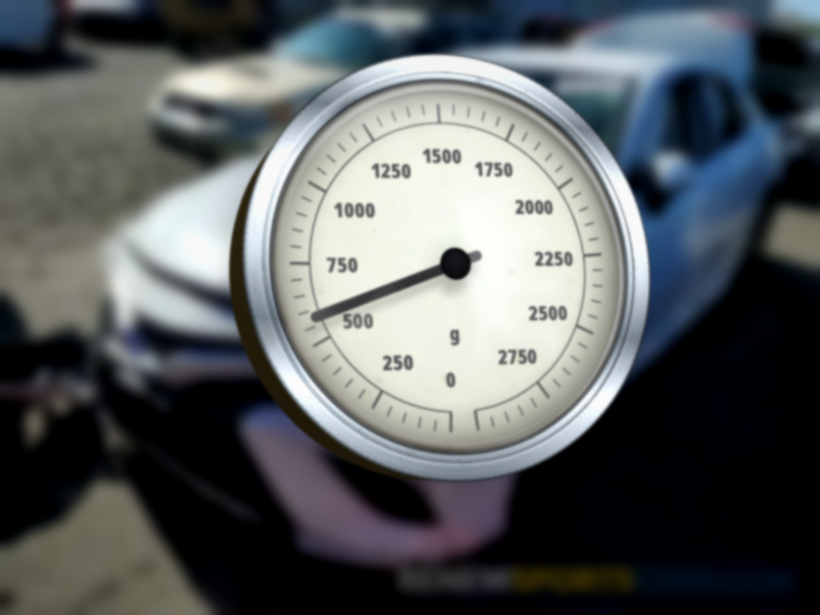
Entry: 575 (g)
